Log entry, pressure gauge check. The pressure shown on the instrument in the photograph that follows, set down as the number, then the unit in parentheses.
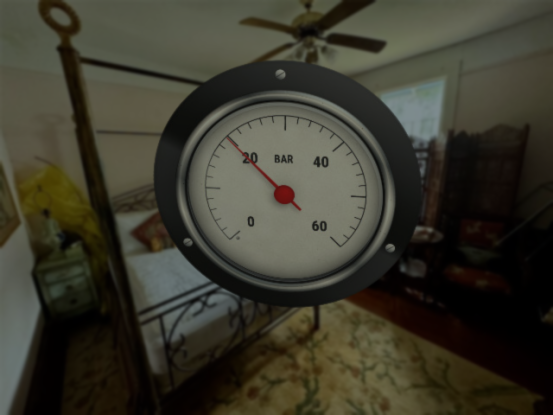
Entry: 20 (bar)
